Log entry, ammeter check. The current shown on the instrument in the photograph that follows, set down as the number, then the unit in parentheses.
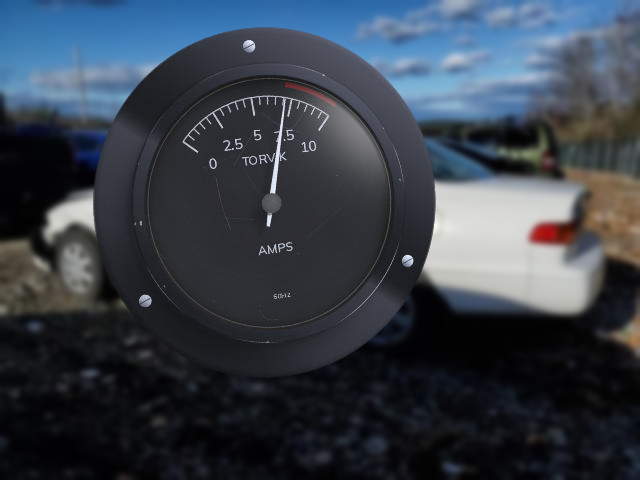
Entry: 7 (A)
